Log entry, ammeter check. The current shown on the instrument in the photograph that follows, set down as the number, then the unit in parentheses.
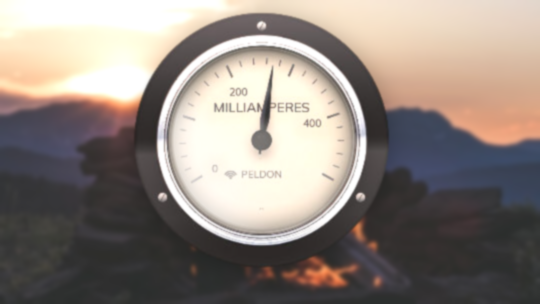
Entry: 270 (mA)
